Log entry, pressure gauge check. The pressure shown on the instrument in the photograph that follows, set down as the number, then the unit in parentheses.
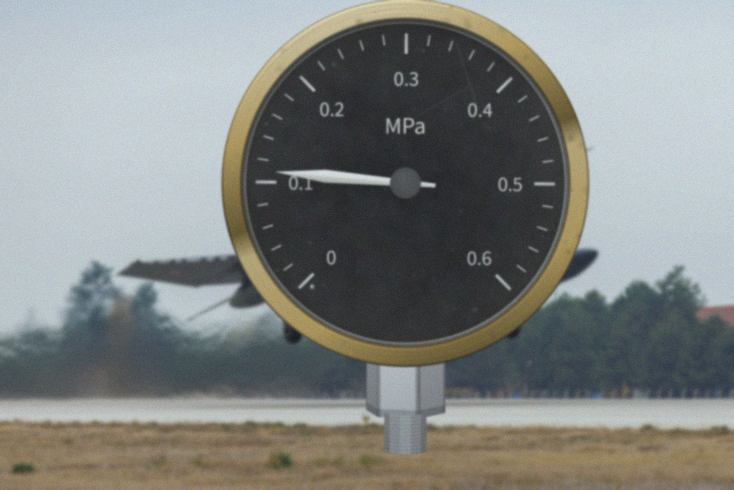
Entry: 0.11 (MPa)
